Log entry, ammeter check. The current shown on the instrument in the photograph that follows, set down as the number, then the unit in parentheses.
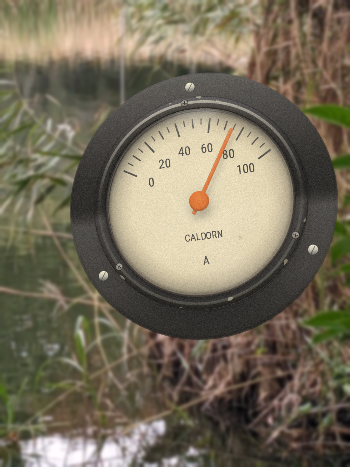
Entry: 75 (A)
